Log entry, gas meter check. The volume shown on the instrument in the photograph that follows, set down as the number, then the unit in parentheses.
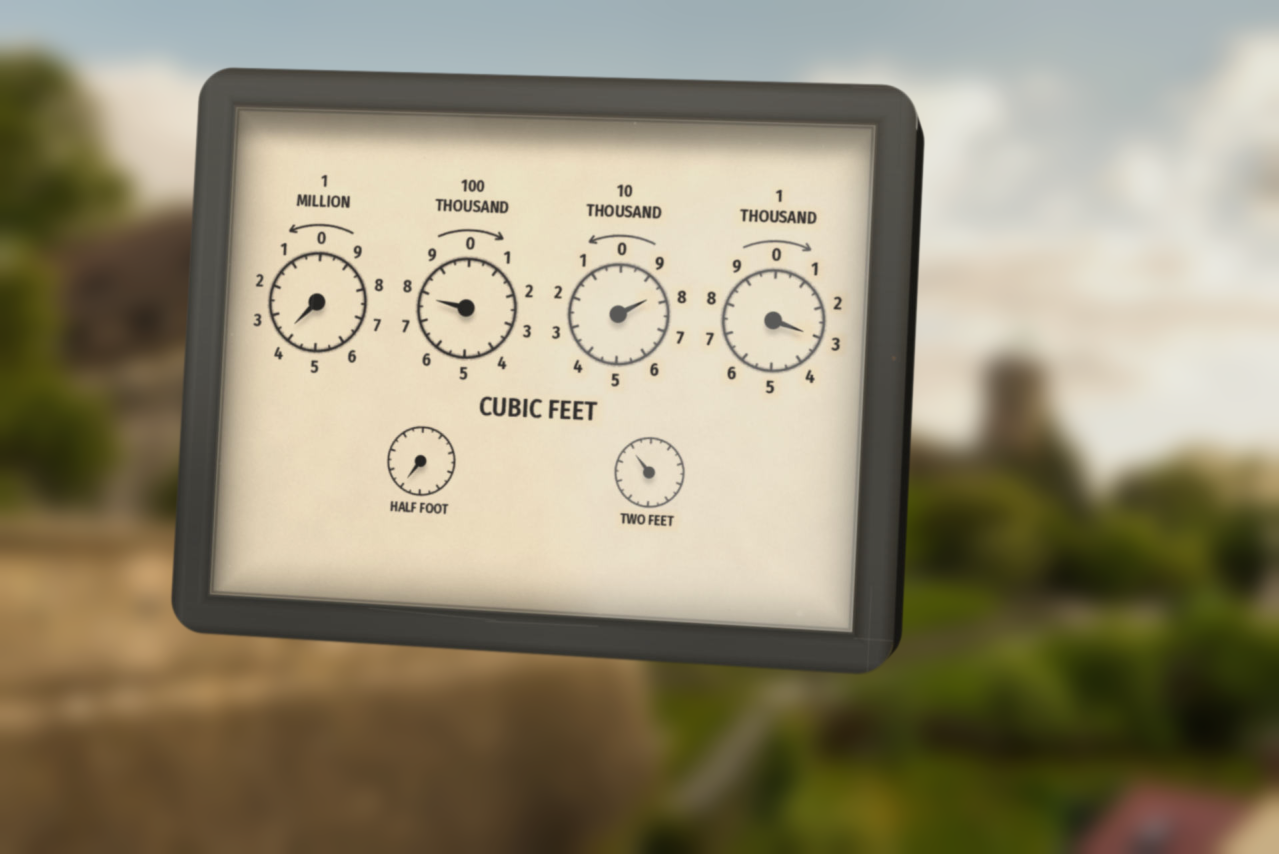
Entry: 378300 (ft³)
